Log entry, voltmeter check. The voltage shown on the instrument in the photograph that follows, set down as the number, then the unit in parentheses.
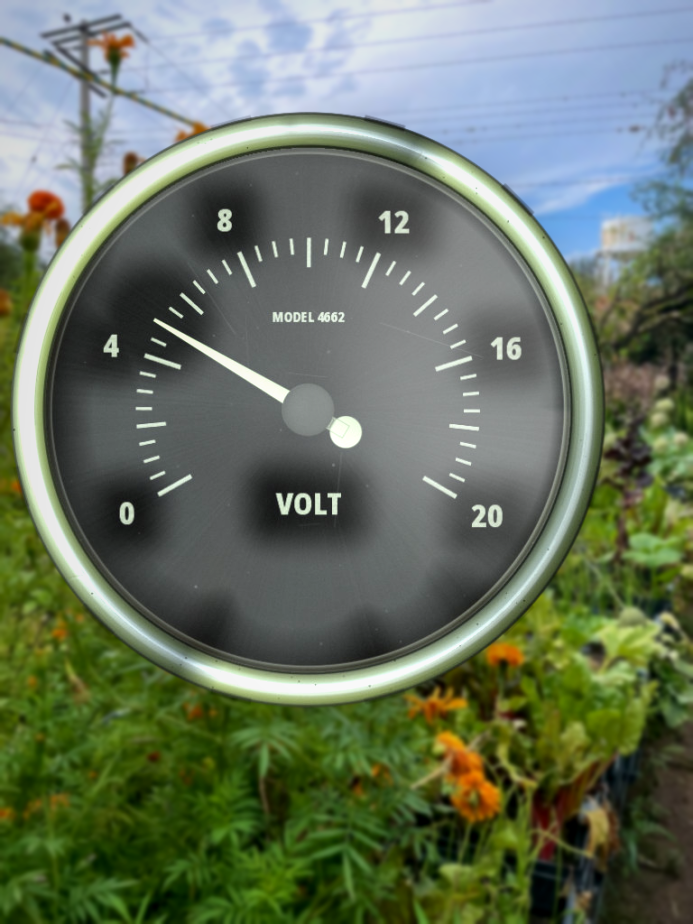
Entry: 5 (V)
